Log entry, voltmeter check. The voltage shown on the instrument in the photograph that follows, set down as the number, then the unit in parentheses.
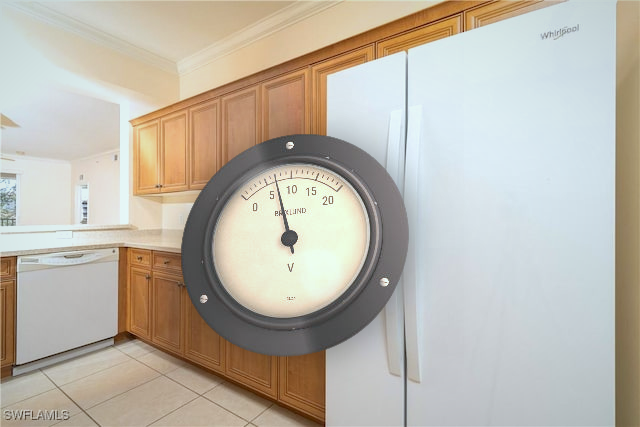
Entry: 7 (V)
